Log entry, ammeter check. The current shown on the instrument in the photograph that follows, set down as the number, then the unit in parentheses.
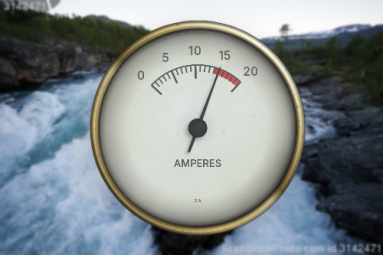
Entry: 15 (A)
